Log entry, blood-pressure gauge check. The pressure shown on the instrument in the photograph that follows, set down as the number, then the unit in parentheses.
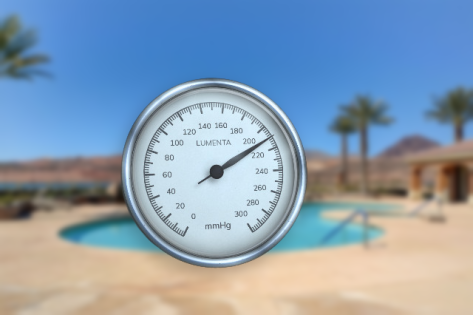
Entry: 210 (mmHg)
